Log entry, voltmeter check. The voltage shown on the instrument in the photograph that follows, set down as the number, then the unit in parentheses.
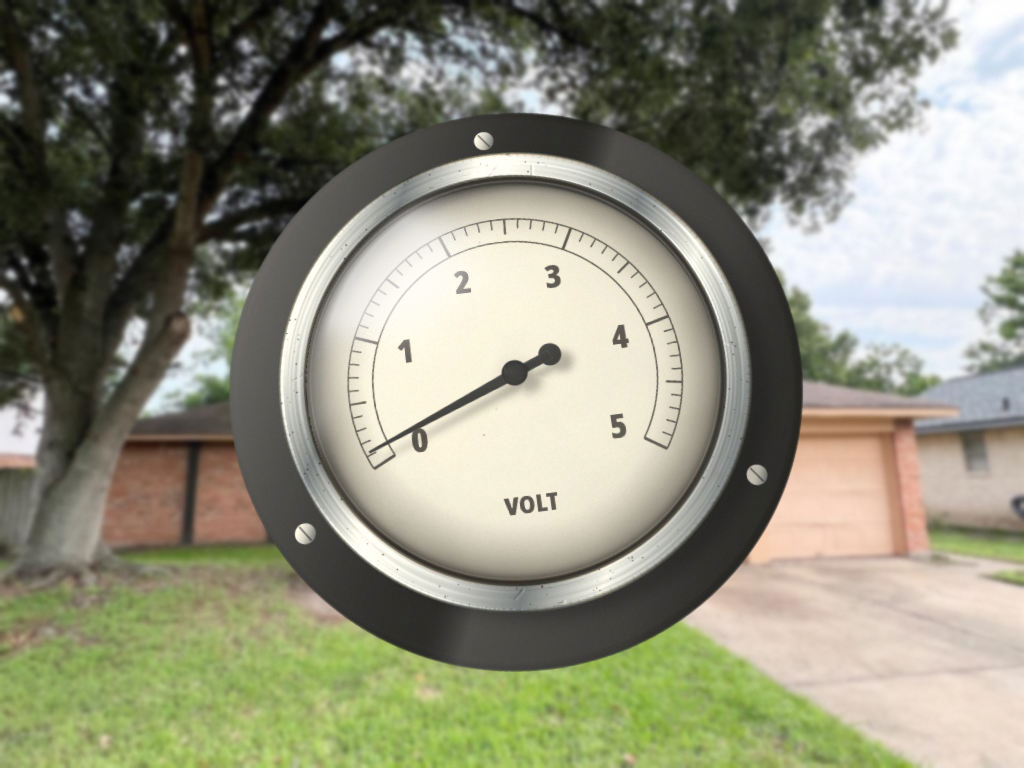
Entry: 0.1 (V)
